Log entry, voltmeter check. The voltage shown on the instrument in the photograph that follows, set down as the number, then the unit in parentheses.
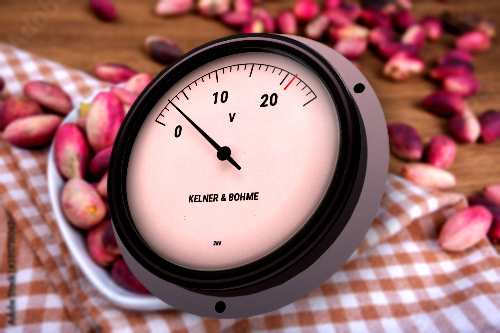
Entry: 3 (V)
